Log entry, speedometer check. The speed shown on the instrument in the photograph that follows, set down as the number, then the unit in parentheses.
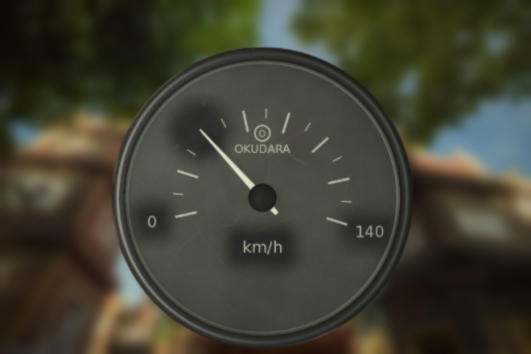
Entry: 40 (km/h)
